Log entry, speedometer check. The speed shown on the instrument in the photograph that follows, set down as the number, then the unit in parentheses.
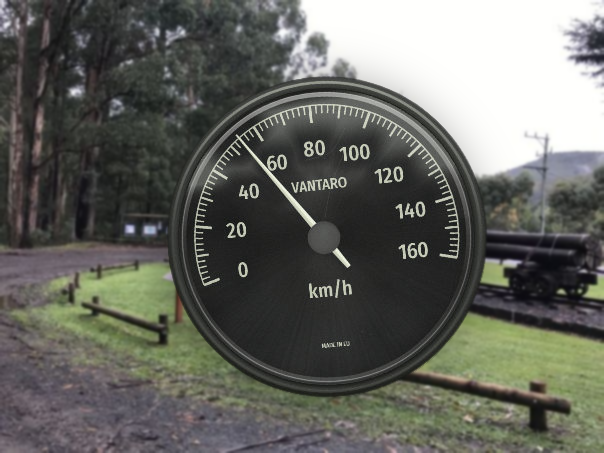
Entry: 54 (km/h)
